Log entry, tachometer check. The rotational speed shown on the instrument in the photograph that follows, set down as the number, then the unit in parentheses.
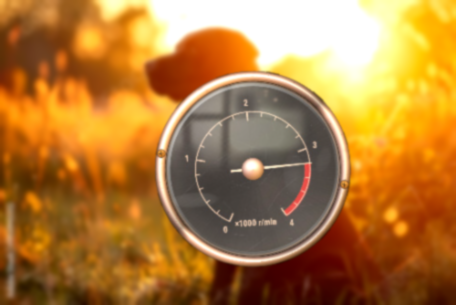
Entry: 3200 (rpm)
